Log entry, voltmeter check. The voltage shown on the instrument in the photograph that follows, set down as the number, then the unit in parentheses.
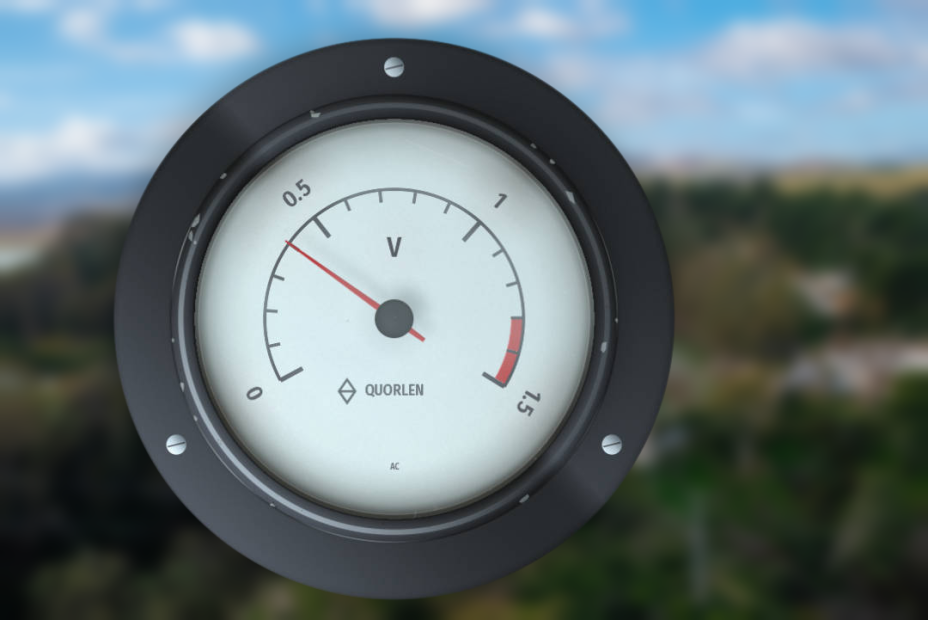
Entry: 0.4 (V)
